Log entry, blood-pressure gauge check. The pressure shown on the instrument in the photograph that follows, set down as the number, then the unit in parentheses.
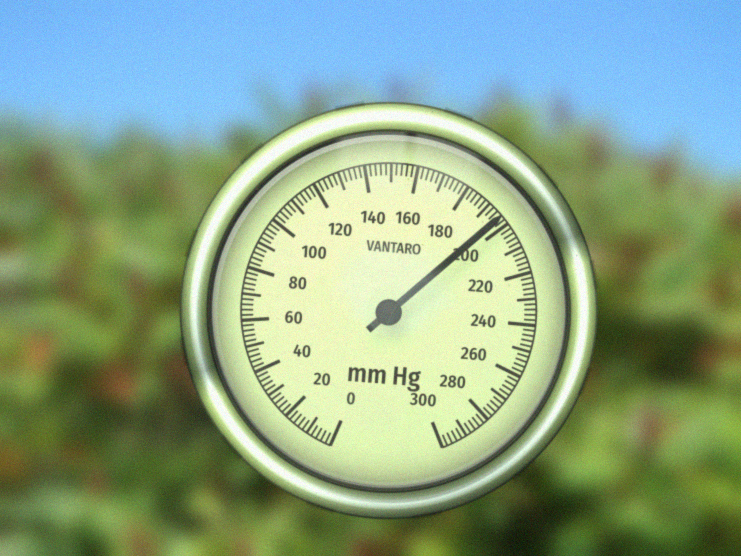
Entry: 196 (mmHg)
